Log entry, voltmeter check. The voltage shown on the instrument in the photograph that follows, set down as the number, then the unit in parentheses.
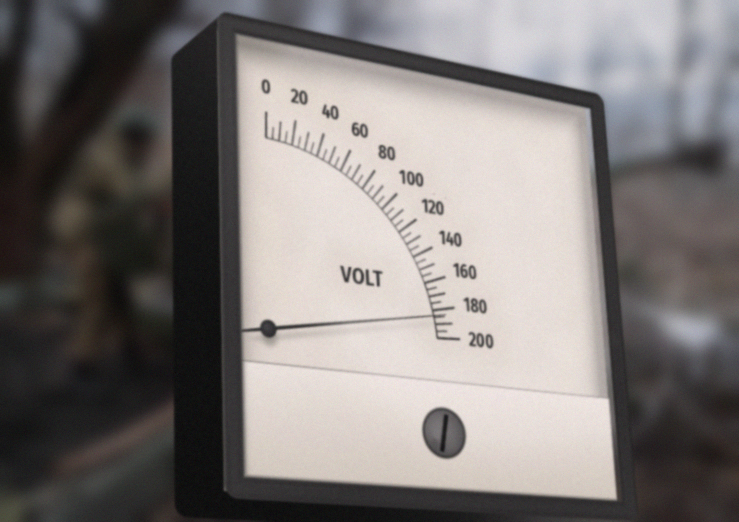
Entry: 185 (V)
